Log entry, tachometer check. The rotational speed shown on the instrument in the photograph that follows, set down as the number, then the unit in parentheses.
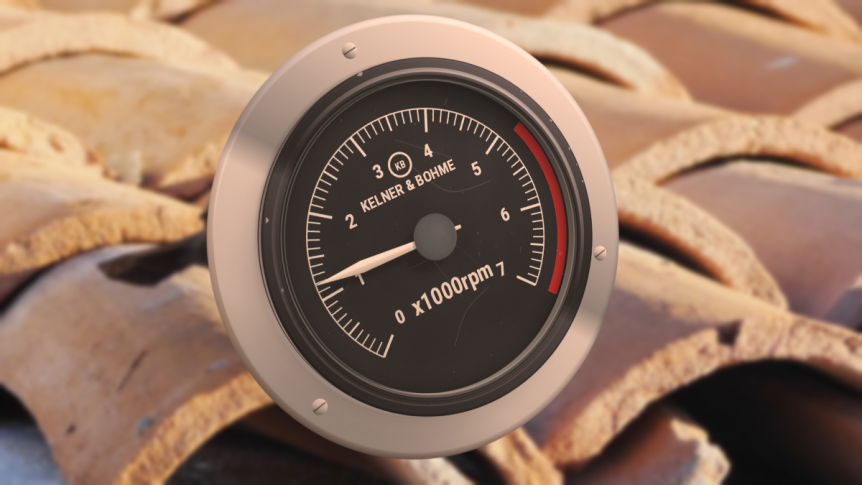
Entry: 1200 (rpm)
